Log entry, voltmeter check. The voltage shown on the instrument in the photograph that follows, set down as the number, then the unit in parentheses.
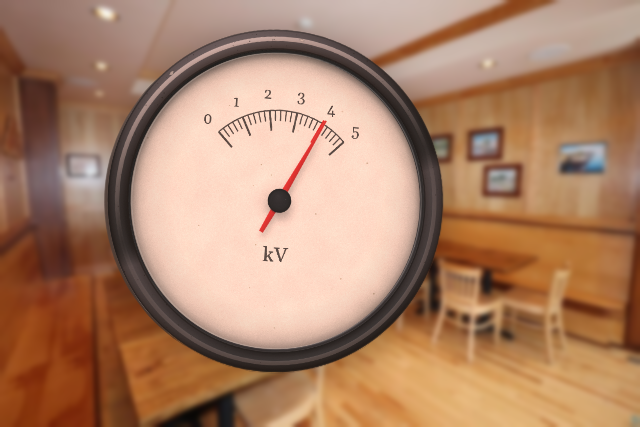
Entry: 4 (kV)
